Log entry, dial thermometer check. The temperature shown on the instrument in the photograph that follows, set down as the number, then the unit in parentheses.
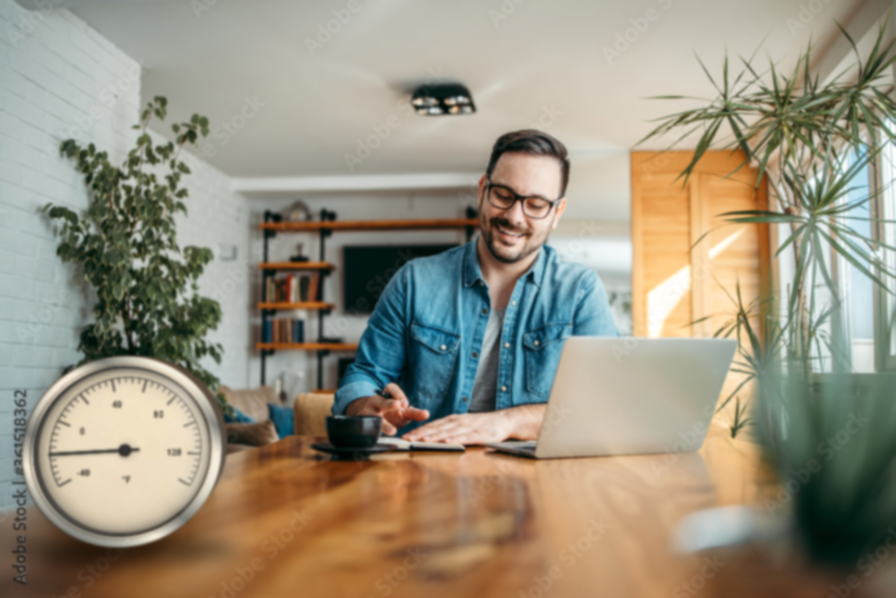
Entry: -20 (°F)
